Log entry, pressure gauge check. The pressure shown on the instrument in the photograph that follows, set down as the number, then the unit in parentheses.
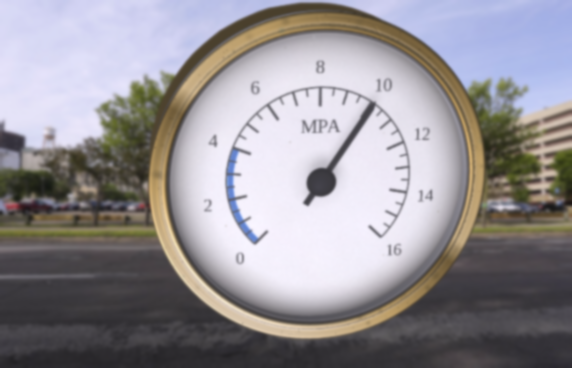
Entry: 10 (MPa)
